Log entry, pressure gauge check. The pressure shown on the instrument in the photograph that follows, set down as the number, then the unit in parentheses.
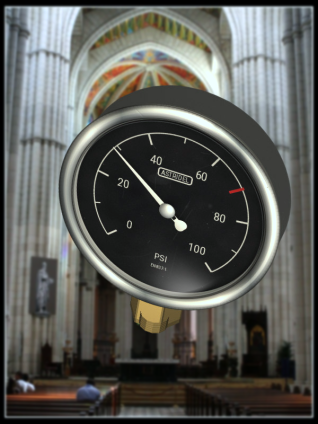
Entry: 30 (psi)
